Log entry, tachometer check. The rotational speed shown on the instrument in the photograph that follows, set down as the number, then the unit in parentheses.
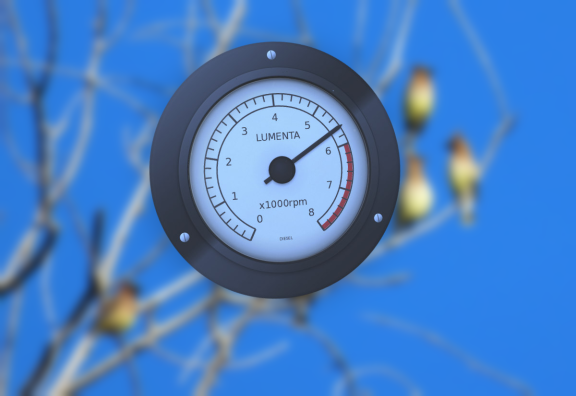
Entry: 5600 (rpm)
